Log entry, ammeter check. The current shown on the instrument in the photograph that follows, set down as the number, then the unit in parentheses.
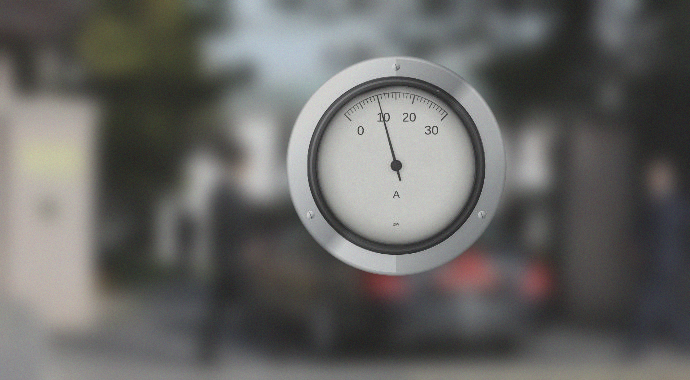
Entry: 10 (A)
